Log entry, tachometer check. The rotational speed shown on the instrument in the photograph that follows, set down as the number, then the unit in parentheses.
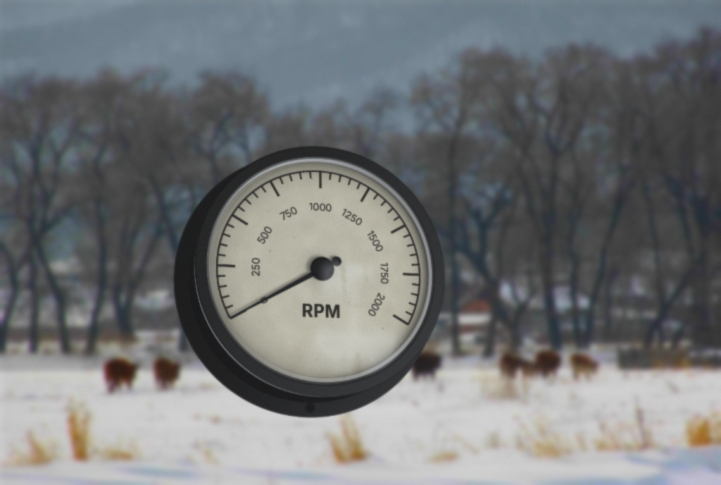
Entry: 0 (rpm)
